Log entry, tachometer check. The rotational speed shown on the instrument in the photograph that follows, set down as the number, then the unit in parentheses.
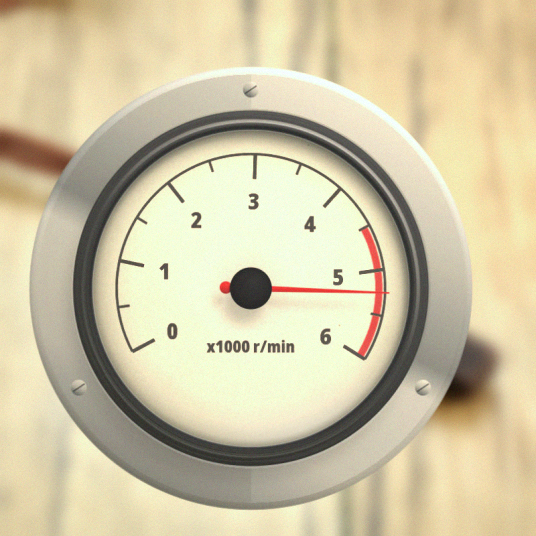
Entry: 5250 (rpm)
